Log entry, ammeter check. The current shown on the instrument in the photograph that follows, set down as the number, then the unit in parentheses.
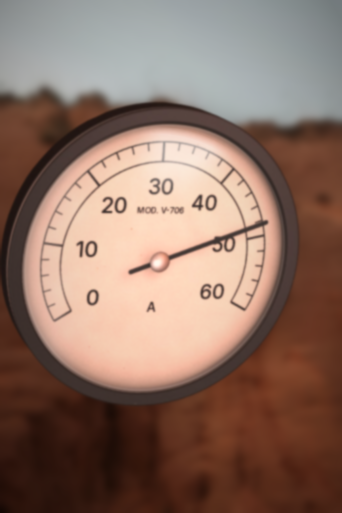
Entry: 48 (A)
